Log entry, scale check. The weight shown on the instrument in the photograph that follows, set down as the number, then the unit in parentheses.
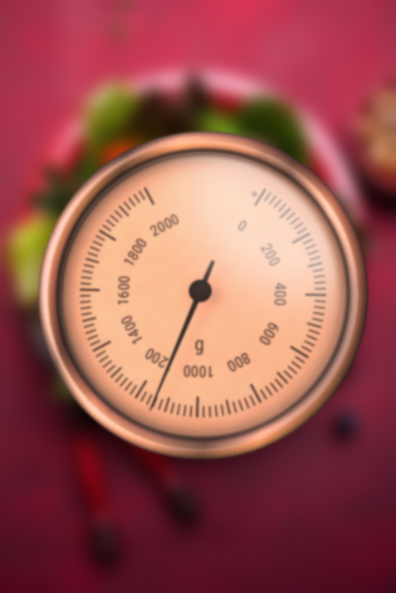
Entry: 1140 (g)
